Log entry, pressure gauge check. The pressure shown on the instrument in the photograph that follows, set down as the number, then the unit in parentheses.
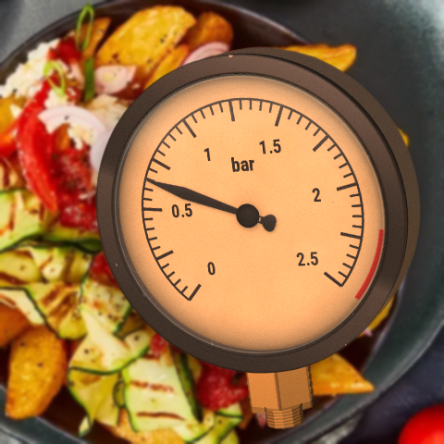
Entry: 0.65 (bar)
